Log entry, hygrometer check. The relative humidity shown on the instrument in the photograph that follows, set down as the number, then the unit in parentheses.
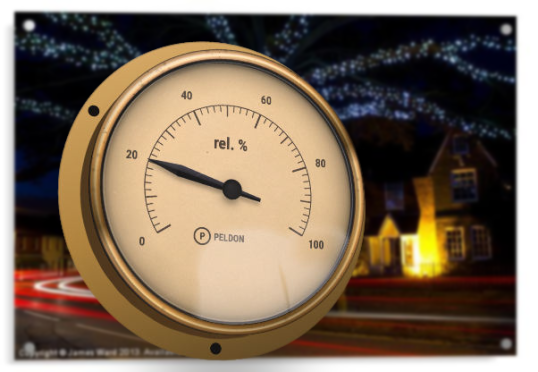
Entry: 20 (%)
